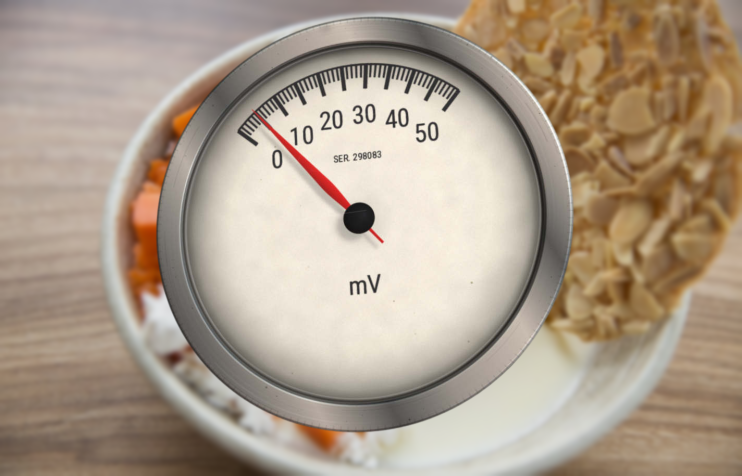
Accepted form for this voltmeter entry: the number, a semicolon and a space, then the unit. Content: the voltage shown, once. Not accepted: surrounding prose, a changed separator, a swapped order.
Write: 5; mV
